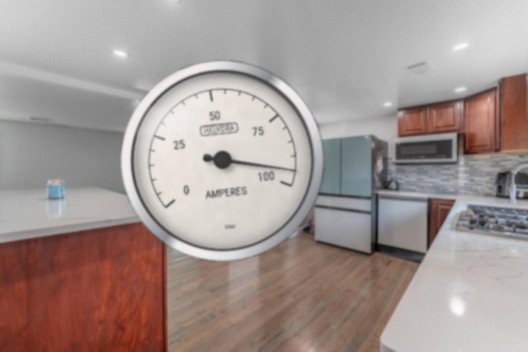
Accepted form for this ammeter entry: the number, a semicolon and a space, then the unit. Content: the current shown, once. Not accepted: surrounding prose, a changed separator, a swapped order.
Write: 95; A
